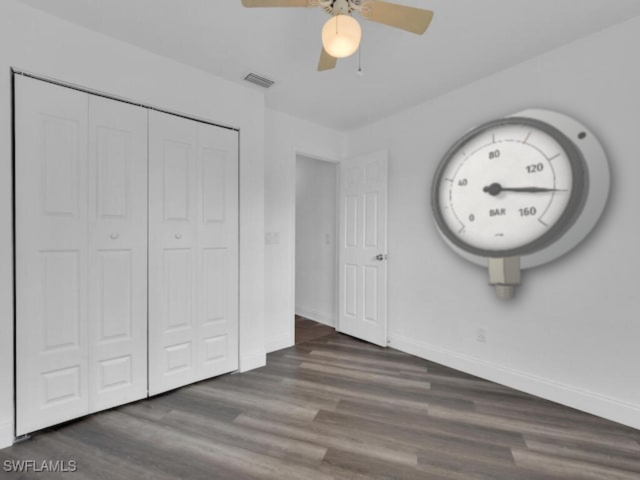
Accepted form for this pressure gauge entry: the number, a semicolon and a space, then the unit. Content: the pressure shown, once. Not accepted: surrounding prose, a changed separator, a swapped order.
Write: 140; bar
